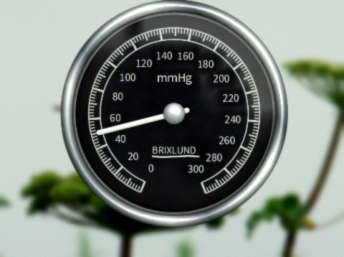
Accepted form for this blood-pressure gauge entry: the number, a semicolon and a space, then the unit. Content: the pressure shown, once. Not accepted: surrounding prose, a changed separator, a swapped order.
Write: 50; mmHg
